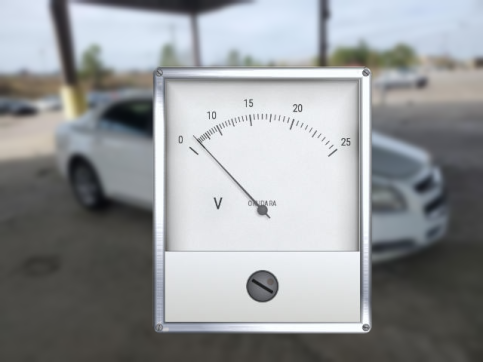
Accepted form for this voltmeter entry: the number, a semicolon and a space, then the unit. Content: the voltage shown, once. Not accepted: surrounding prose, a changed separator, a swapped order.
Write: 5; V
